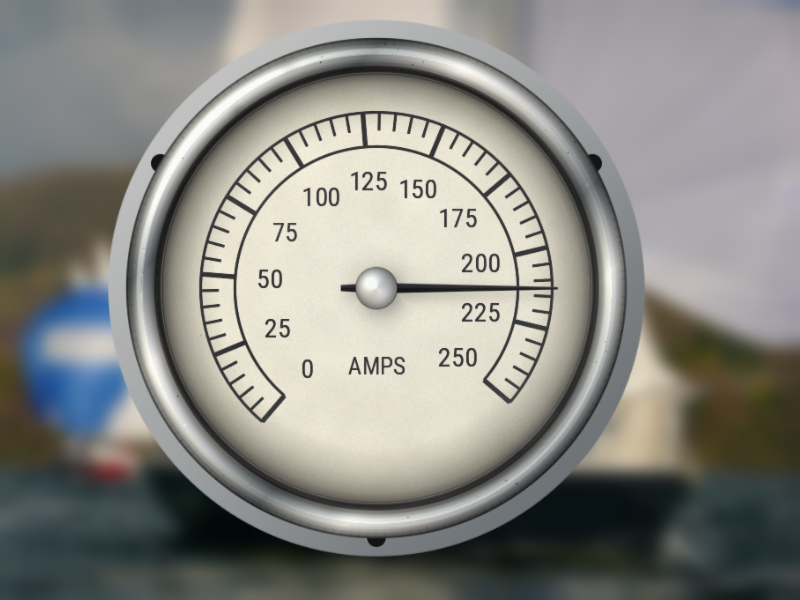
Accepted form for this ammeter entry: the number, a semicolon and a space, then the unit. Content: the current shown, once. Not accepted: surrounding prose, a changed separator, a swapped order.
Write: 212.5; A
